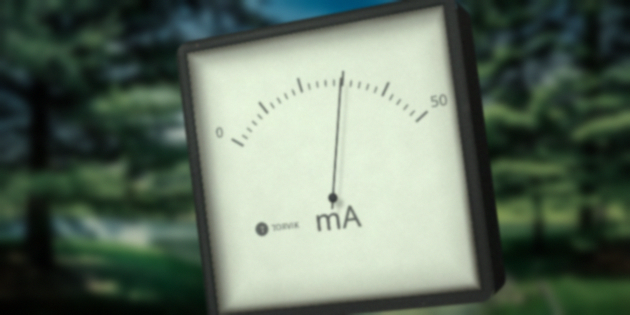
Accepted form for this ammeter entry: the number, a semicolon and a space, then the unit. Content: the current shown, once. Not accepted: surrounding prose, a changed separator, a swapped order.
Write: 30; mA
